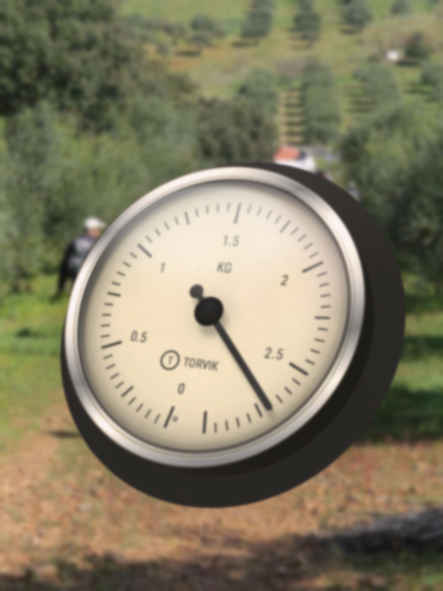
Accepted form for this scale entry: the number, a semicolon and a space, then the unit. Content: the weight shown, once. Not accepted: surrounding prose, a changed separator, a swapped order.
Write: 2.7; kg
